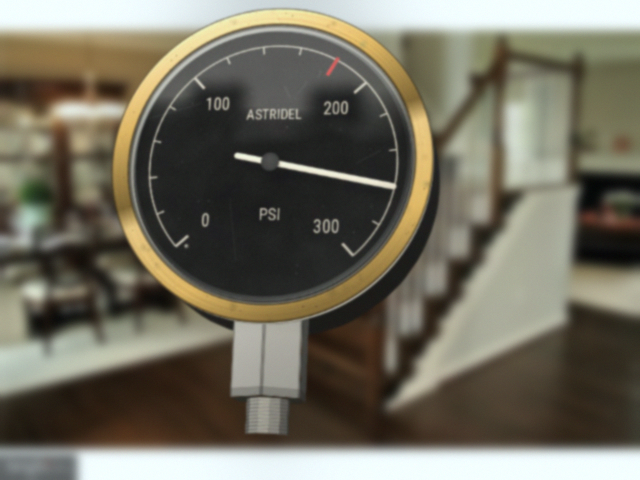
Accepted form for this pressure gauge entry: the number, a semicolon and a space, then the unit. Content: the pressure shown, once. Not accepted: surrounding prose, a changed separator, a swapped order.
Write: 260; psi
